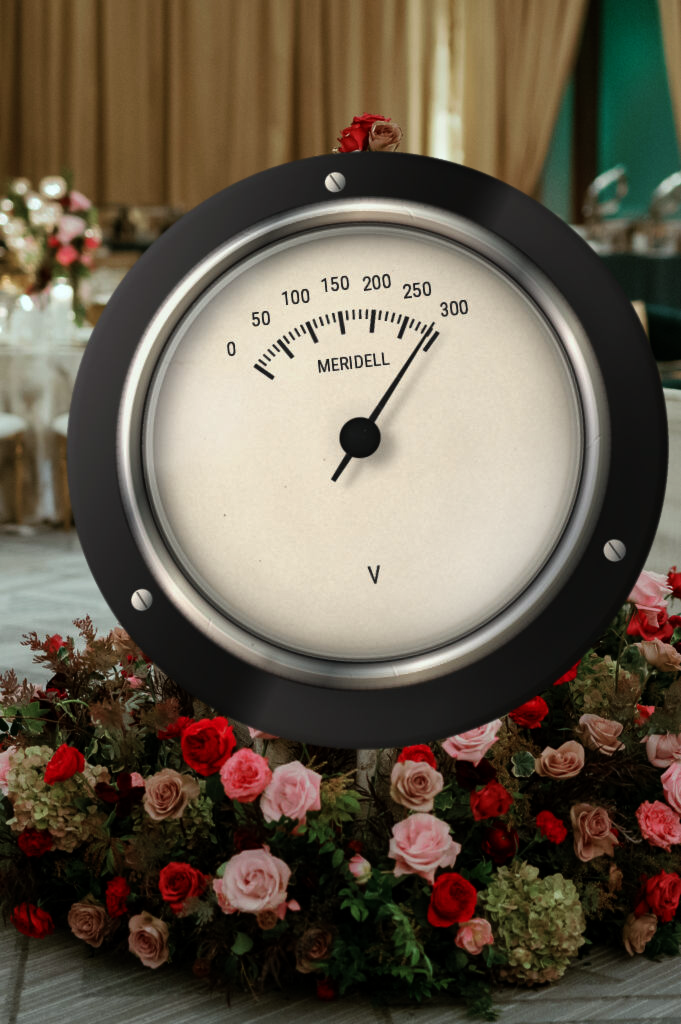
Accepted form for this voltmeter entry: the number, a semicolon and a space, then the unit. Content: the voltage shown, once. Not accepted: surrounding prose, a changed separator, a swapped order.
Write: 290; V
